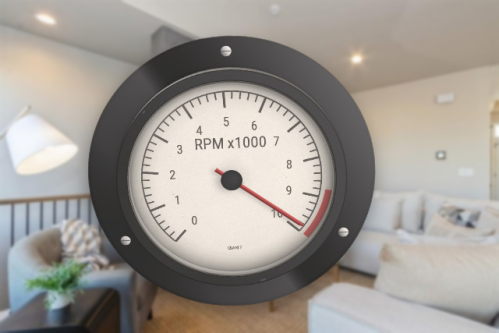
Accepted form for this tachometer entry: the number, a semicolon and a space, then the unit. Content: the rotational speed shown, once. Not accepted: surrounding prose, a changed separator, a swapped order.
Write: 9800; rpm
